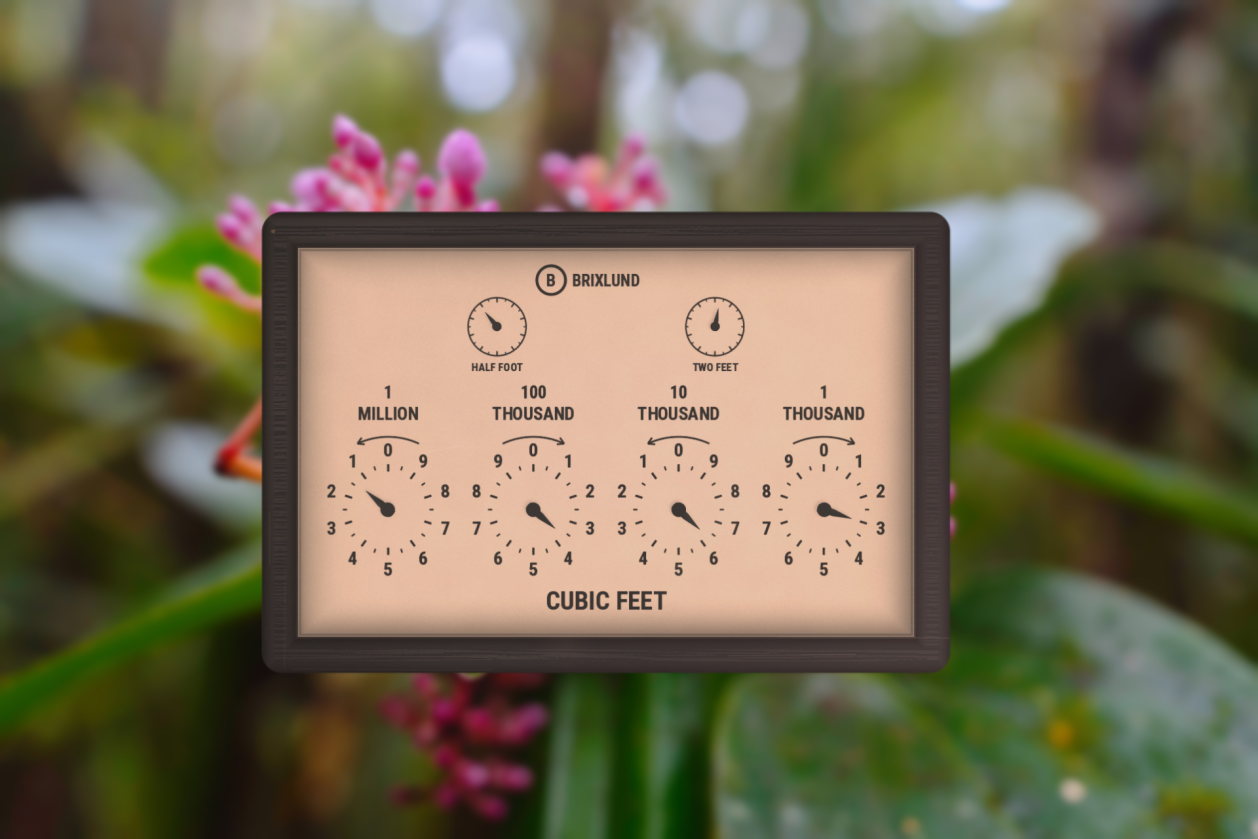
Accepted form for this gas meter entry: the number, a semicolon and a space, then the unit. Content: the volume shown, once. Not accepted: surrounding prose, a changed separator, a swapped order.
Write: 136300; ft³
